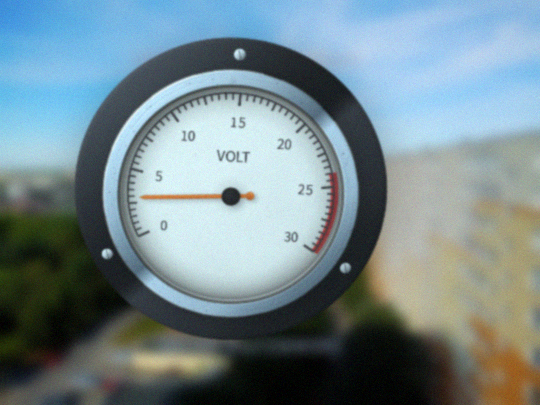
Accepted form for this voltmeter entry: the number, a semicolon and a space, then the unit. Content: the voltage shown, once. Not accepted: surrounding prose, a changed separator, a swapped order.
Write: 3; V
